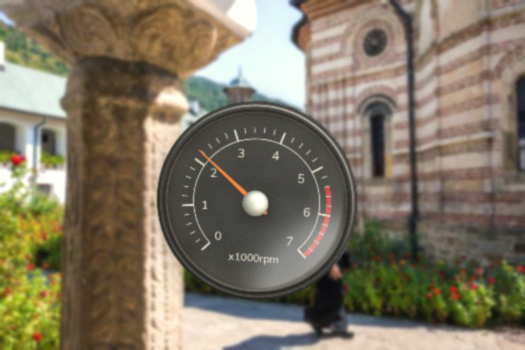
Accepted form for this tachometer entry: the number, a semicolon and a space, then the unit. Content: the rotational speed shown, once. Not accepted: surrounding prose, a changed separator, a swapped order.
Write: 2200; rpm
